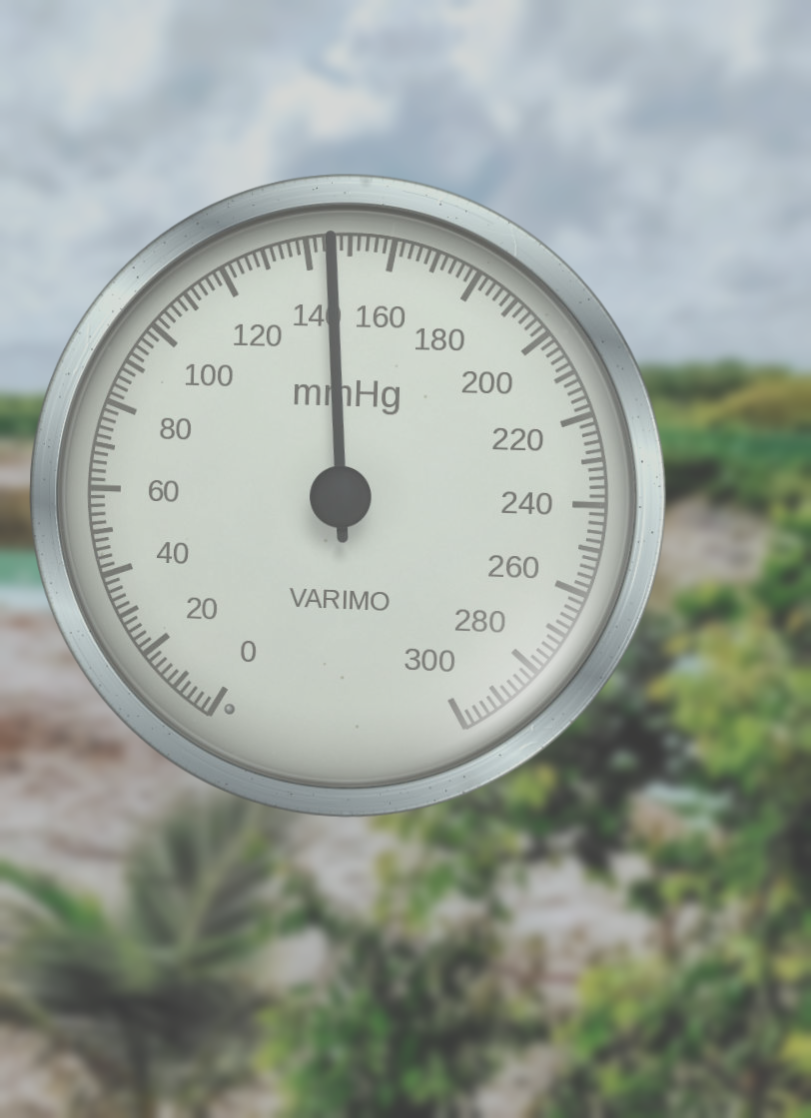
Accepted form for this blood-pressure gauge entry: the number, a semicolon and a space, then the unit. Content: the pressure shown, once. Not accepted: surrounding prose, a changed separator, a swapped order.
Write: 146; mmHg
